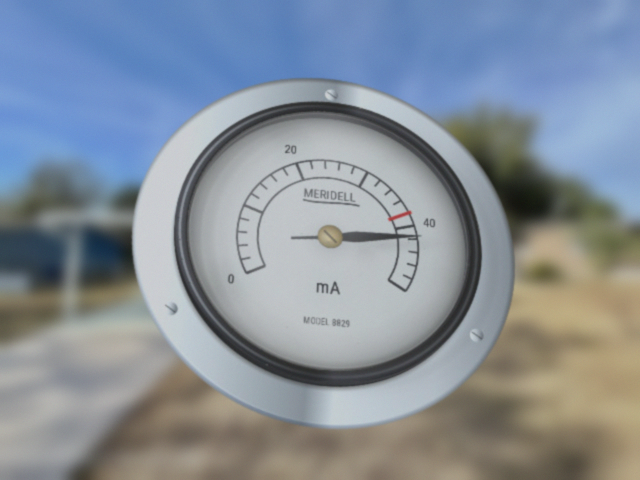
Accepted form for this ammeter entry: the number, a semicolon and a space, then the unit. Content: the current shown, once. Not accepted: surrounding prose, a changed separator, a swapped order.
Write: 42; mA
